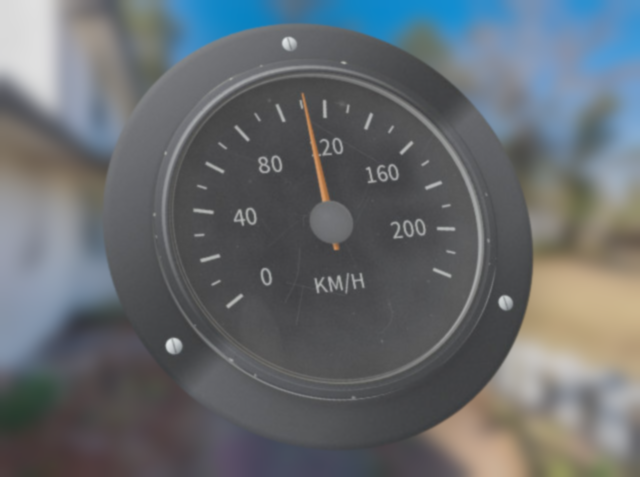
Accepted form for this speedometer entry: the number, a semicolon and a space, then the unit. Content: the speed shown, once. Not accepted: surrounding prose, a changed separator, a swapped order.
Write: 110; km/h
